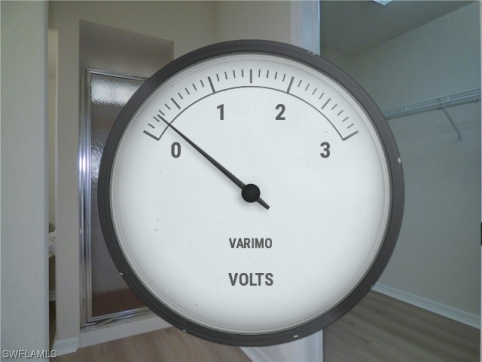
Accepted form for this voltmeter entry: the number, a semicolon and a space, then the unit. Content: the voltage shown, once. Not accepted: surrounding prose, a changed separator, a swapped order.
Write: 0.25; V
